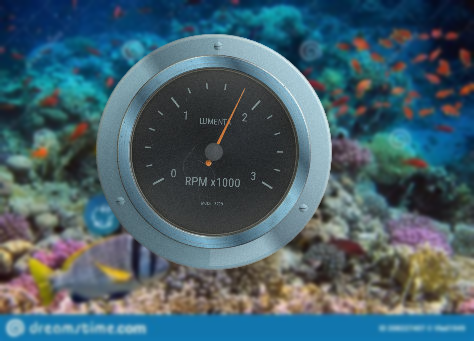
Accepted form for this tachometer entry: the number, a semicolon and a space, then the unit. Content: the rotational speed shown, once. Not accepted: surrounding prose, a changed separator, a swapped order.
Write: 1800; rpm
